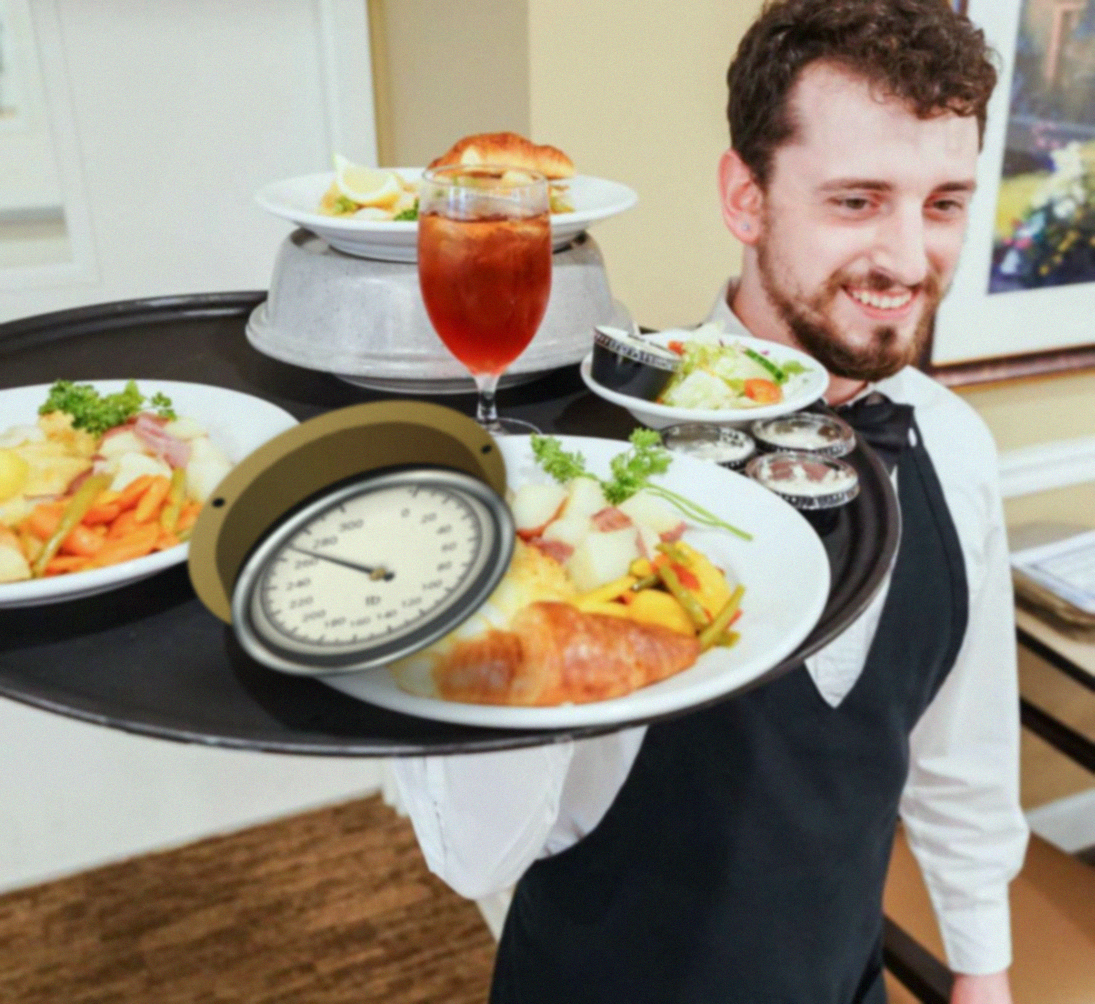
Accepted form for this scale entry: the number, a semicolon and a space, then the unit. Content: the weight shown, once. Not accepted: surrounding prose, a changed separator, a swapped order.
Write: 270; lb
